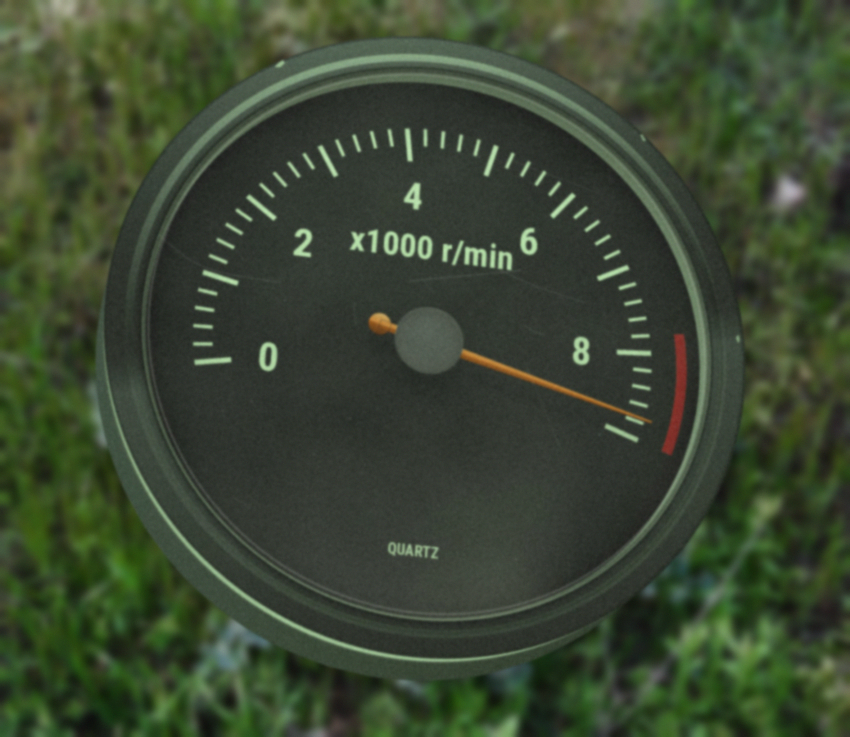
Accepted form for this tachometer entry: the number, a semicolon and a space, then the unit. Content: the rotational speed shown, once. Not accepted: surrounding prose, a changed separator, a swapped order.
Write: 8800; rpm
